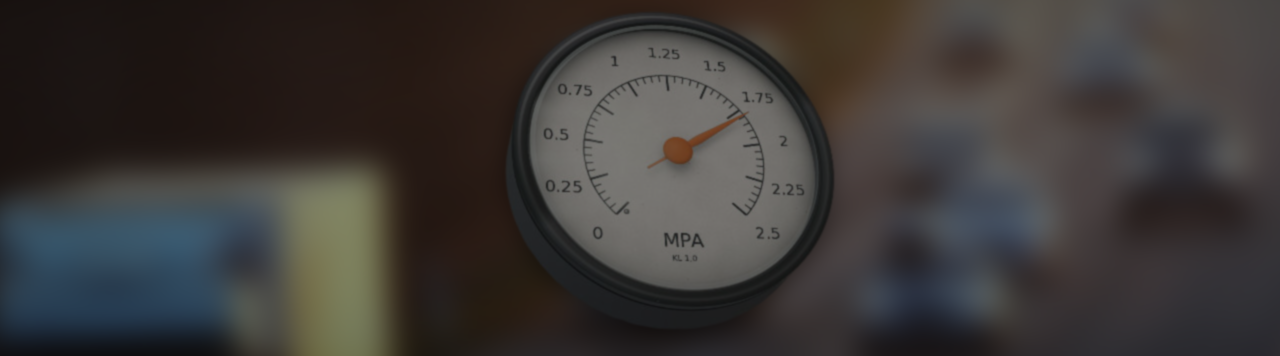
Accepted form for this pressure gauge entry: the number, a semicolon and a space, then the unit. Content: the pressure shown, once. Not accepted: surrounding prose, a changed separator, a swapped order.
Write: 1.8; MPa
